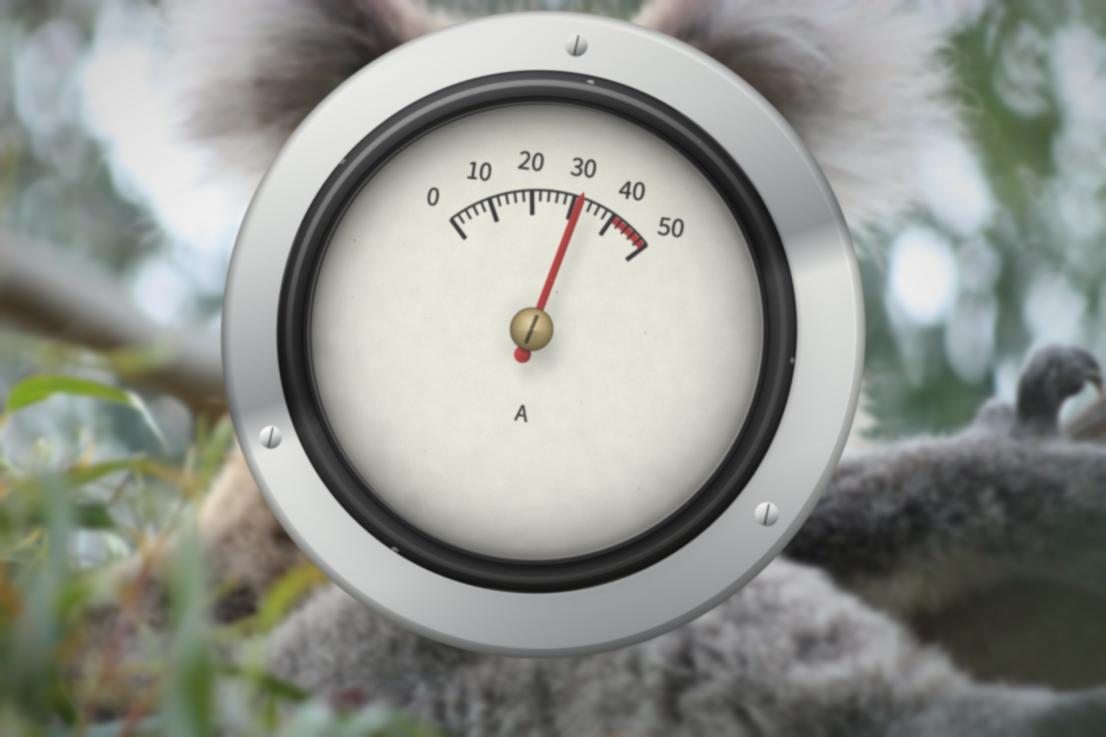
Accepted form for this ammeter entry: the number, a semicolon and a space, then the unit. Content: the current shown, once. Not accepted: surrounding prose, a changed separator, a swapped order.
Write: 32; A
